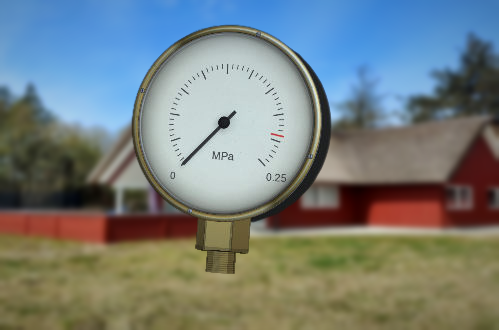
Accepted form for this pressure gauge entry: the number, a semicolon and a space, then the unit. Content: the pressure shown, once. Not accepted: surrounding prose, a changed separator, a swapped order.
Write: 0; MPa
